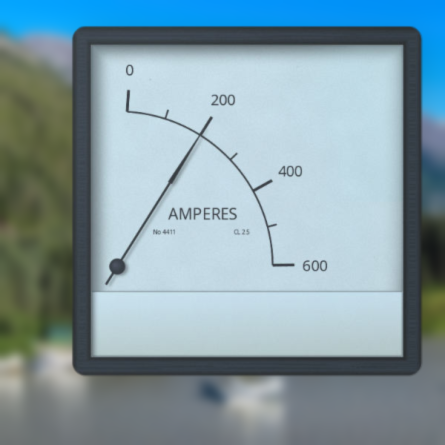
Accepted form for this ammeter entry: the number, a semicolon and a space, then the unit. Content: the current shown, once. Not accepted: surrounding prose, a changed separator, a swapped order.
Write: 200; A
